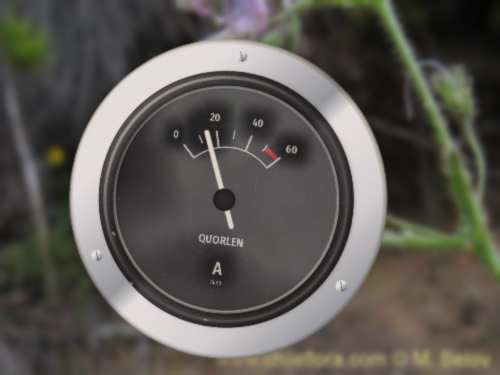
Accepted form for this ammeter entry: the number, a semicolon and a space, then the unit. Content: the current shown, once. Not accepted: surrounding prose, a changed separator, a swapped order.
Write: 15; A
